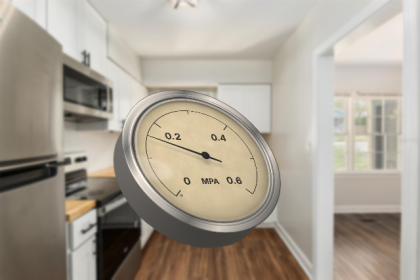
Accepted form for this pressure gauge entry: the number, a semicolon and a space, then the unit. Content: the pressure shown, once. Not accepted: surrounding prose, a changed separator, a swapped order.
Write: 0.15; MPa
